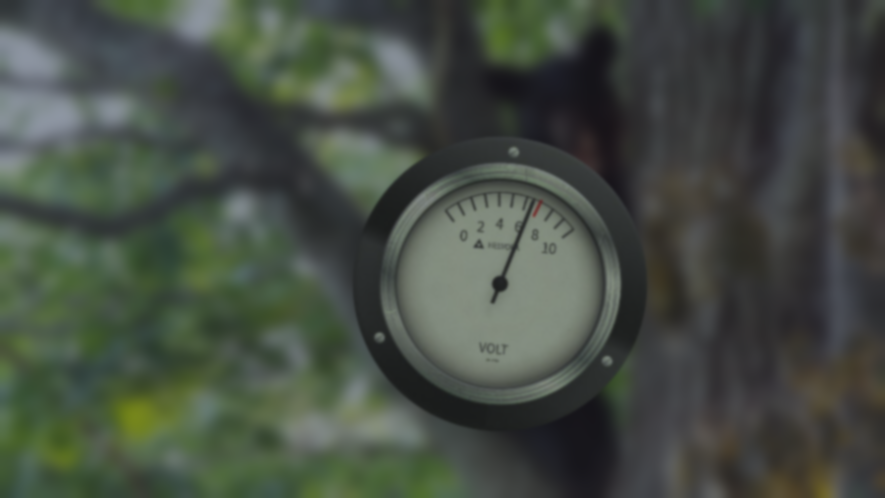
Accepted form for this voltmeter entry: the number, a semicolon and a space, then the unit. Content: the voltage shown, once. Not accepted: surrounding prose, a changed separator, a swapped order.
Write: 6.5; V
